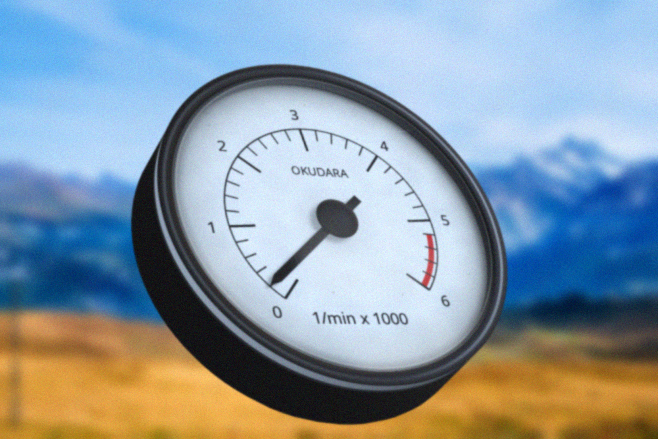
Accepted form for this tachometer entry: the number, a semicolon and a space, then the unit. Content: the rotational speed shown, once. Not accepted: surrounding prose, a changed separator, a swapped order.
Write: 200; rpm
